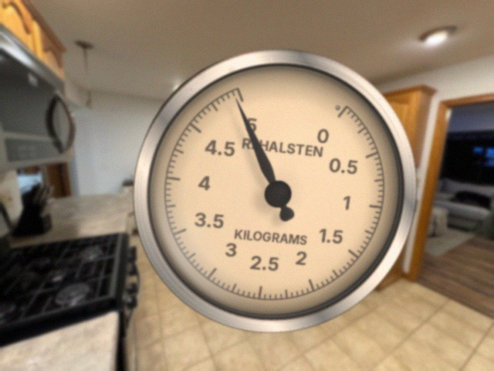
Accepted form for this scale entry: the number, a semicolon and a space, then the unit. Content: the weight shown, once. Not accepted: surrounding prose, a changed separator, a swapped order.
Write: 4.95; kg
